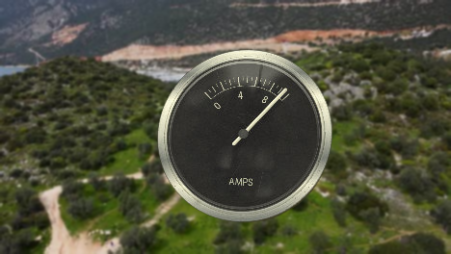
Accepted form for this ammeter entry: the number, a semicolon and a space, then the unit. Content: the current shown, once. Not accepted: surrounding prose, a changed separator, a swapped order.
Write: 9.5; A
